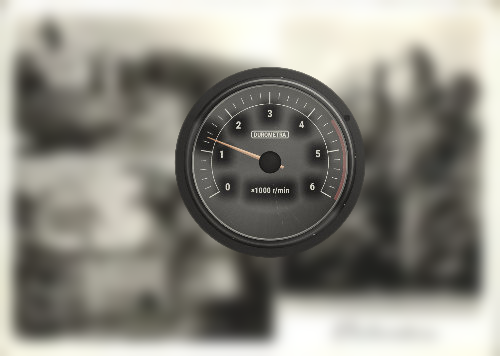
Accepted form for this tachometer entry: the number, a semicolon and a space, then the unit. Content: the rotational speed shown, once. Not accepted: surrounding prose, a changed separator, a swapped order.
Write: 1300; rpm
